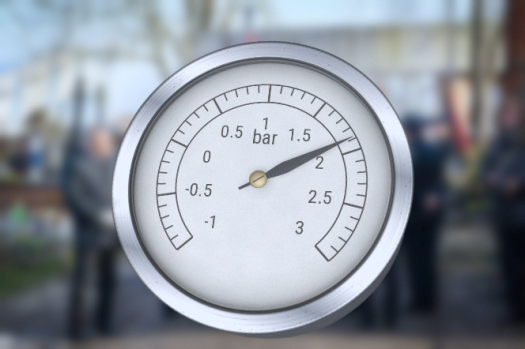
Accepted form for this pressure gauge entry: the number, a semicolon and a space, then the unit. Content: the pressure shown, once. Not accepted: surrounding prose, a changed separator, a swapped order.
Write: 1.9; bar
